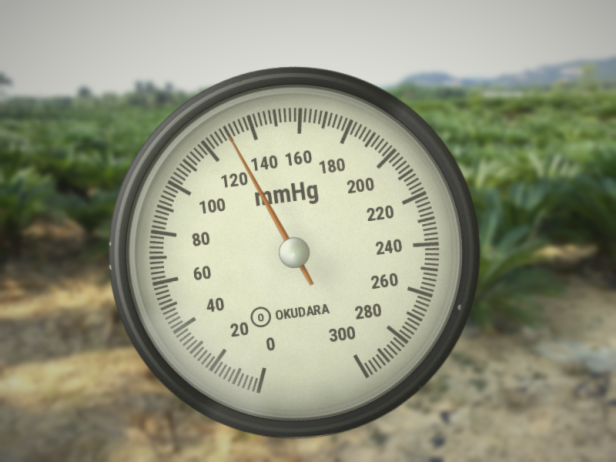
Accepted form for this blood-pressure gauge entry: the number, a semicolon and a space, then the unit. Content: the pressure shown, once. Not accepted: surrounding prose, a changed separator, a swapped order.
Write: 130; mmHg
